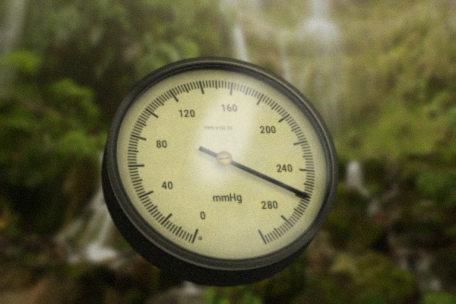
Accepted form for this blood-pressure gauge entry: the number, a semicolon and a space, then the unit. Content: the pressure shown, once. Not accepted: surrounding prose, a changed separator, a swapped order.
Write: 260; mmHg
